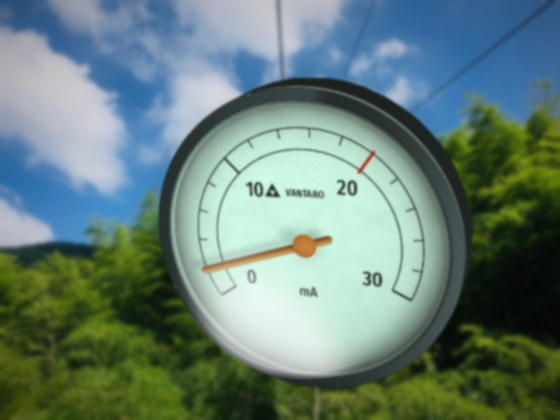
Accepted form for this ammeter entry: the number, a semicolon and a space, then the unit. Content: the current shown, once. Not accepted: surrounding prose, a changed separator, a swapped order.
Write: 2; mA
